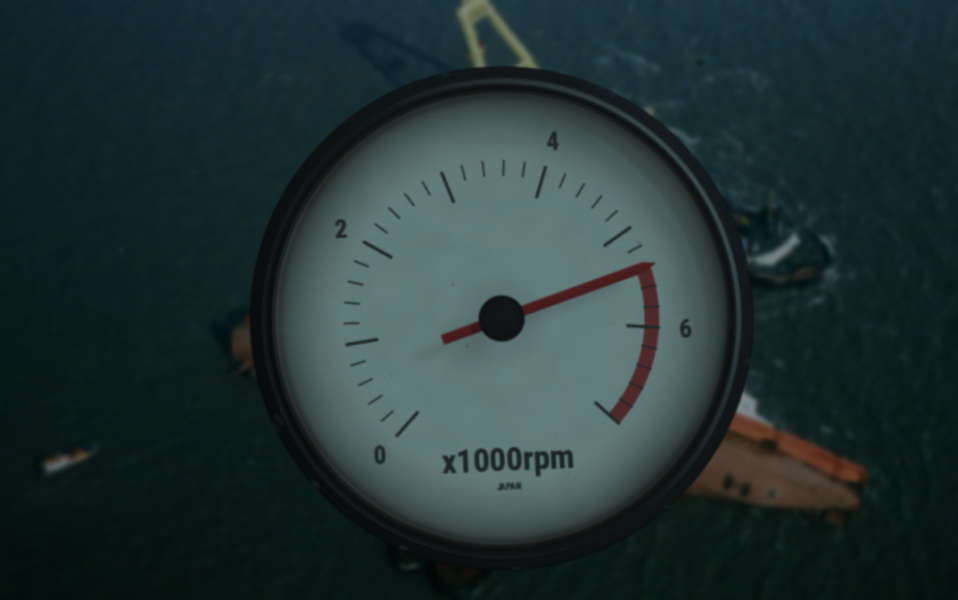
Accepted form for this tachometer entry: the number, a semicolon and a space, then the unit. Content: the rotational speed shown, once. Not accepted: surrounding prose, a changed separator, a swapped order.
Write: 5400; rpm
